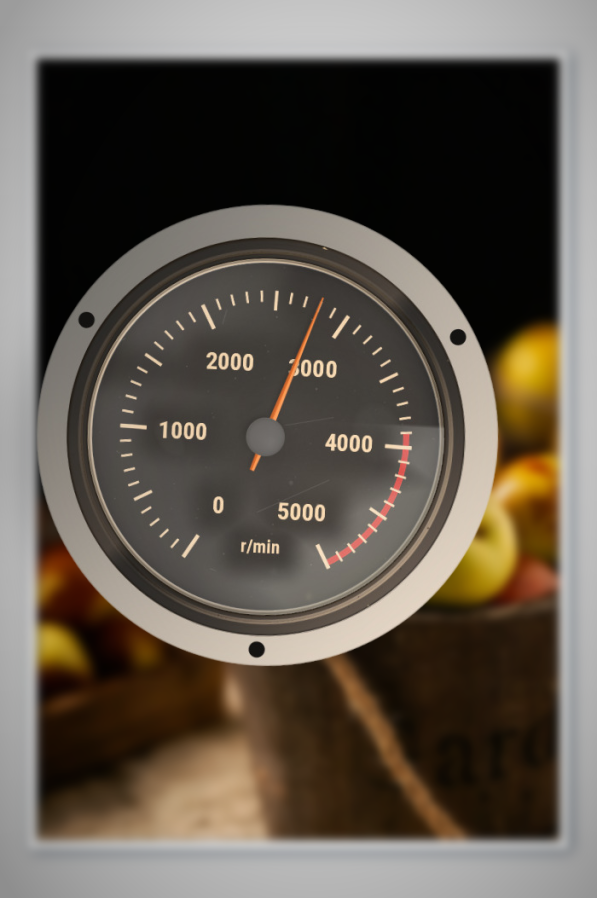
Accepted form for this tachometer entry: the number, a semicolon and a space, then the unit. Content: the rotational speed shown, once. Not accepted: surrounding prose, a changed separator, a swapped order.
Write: 2800; rpm
